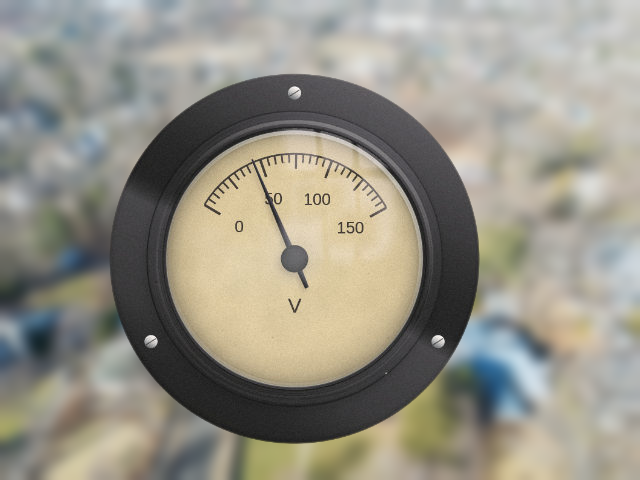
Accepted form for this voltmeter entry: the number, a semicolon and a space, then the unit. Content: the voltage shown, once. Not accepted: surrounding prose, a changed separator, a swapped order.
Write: 45; V
